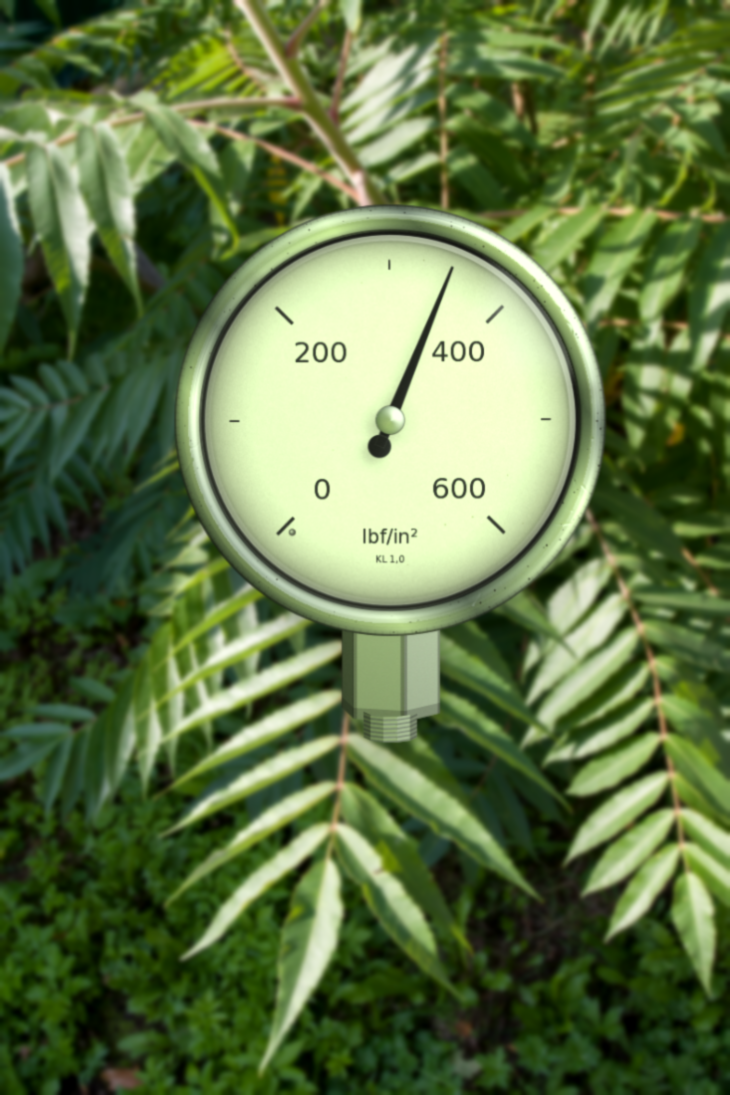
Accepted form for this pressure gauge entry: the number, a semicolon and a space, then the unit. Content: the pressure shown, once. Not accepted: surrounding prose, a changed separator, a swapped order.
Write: 350; psi
